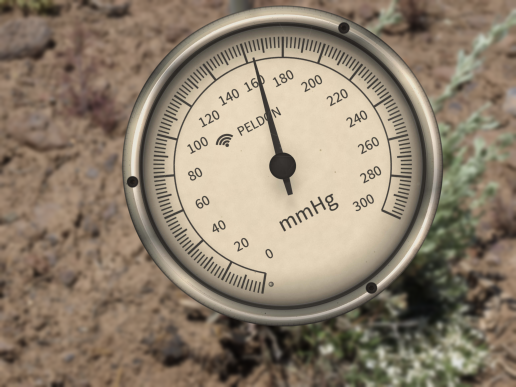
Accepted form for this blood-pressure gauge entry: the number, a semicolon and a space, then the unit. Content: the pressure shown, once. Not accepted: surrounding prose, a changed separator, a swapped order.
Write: 164; mmHg
